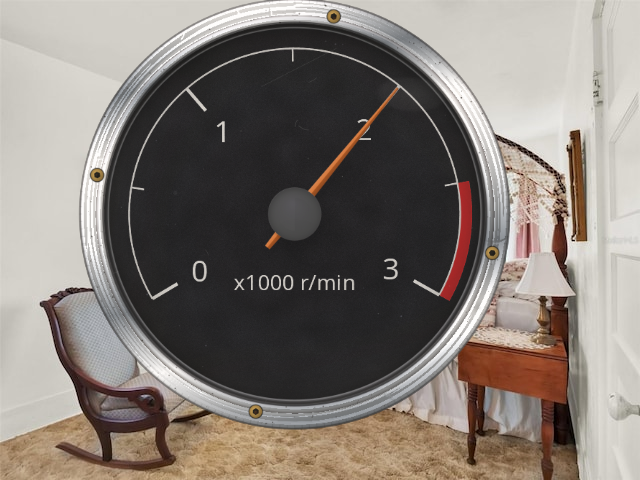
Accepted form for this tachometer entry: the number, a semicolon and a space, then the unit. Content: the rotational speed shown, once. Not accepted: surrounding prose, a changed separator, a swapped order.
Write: 2000; rpm
